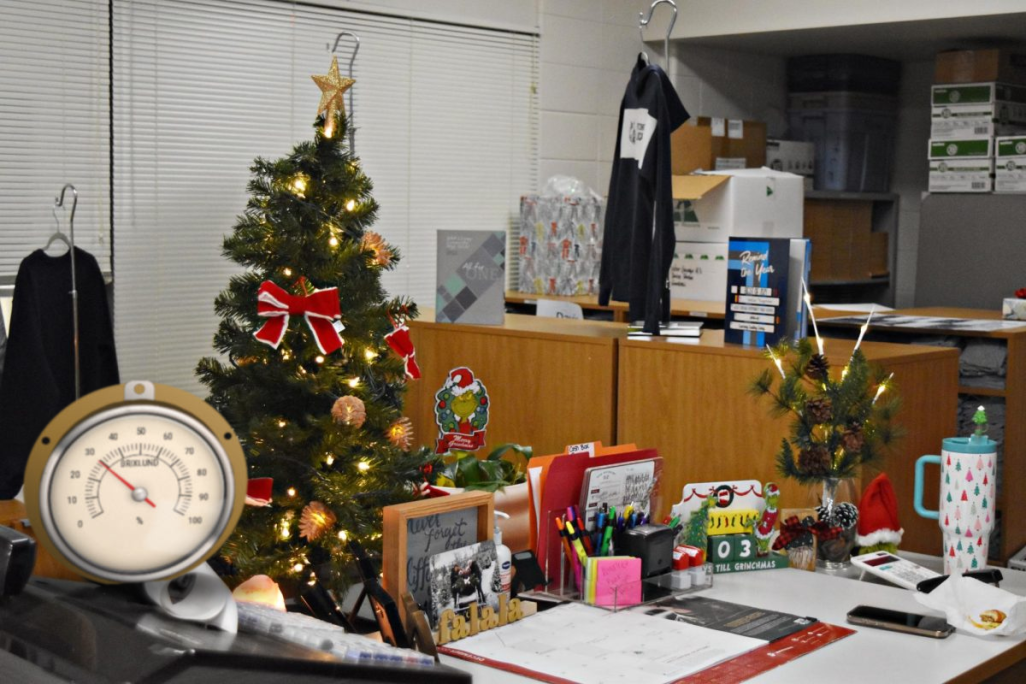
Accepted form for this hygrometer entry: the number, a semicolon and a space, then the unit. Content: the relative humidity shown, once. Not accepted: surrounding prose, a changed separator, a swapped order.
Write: 30; %
